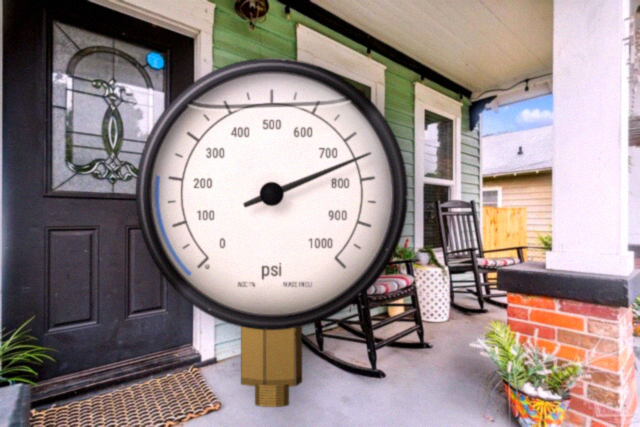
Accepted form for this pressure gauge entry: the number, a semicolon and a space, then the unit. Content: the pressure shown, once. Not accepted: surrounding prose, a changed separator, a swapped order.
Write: 750; psi
